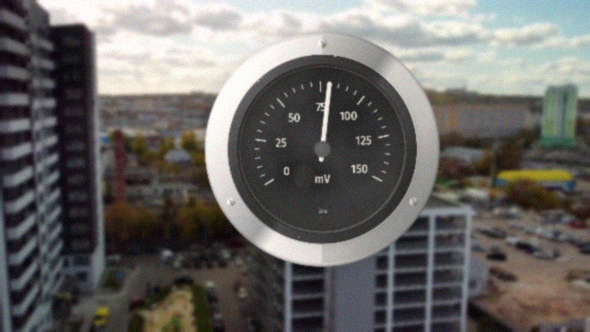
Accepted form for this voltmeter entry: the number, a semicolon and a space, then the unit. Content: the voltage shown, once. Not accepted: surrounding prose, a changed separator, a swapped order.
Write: 80; mV
